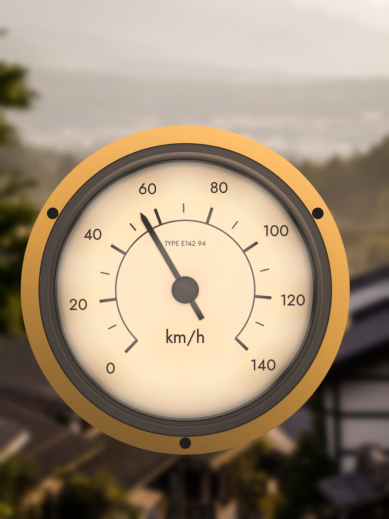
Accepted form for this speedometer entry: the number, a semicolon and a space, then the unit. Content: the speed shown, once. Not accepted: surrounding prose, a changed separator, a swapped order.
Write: 55; km/h
